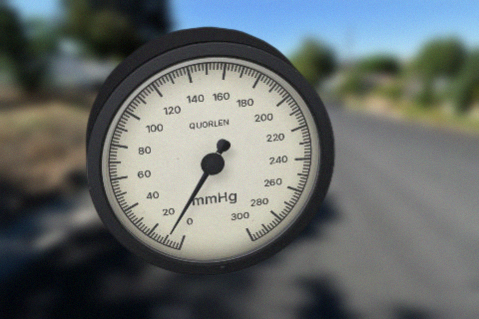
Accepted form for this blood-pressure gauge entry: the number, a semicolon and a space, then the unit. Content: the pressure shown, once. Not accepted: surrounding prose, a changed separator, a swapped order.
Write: 10; mmHg
